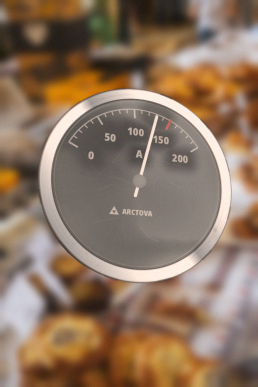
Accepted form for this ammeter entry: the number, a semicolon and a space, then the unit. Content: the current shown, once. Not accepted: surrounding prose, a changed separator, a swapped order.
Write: 130; A
